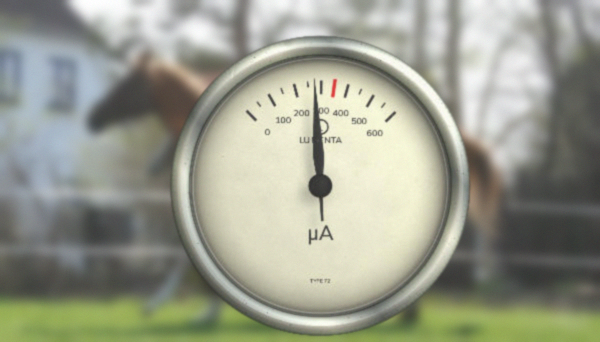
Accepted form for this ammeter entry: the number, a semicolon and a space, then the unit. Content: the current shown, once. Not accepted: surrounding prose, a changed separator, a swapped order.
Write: 275; µA
